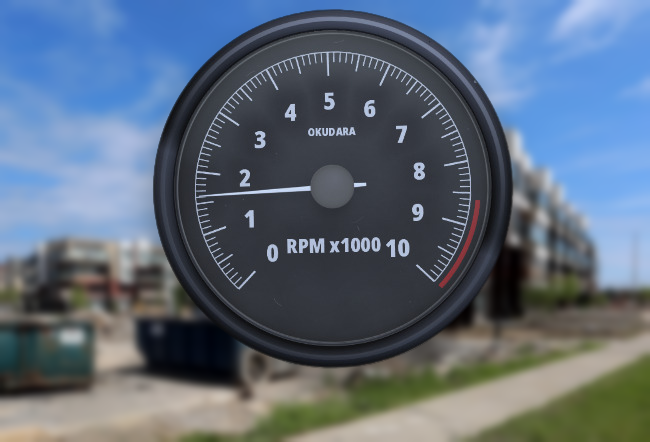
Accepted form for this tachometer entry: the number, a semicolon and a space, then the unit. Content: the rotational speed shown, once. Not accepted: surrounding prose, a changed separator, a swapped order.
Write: 1600; rpm
